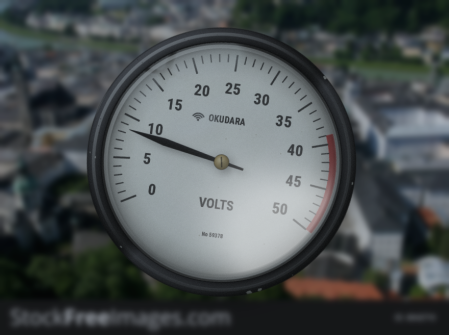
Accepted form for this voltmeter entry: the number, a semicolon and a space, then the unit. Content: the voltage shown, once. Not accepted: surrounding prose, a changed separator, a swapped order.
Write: 8.5; V
